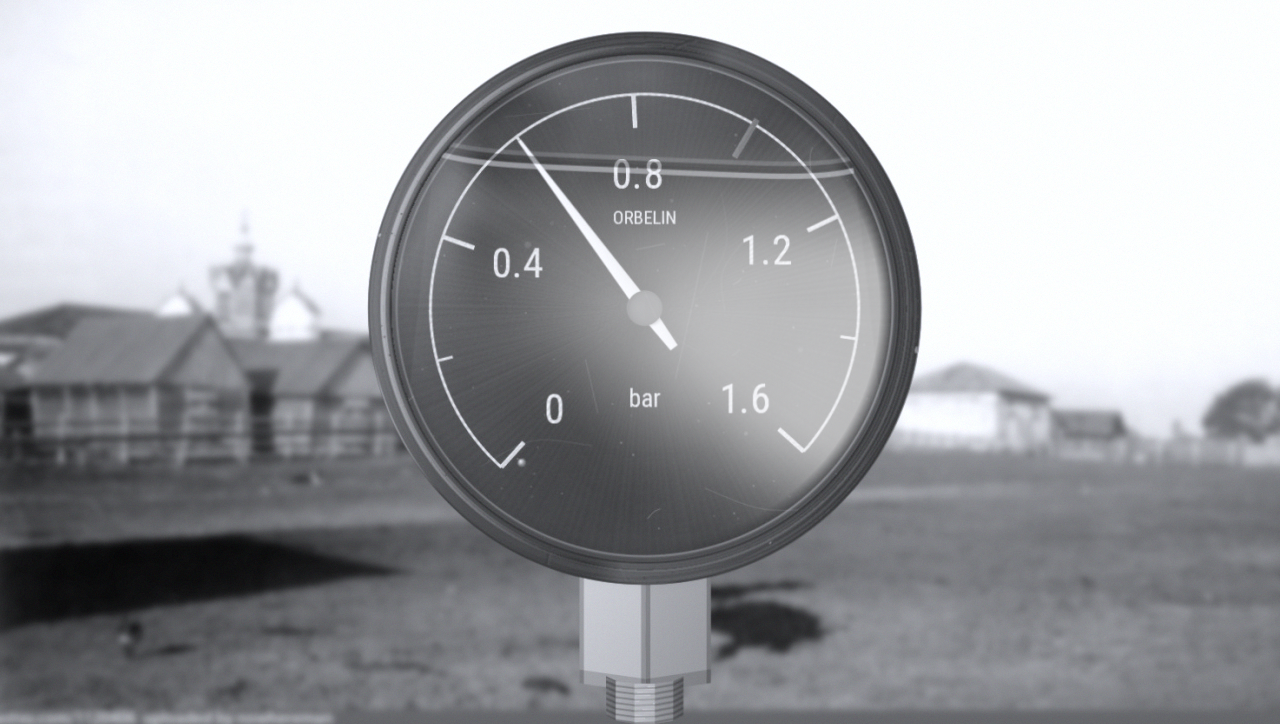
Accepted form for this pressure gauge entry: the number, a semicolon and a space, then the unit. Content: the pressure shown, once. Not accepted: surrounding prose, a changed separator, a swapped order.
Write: 0.6; bar
